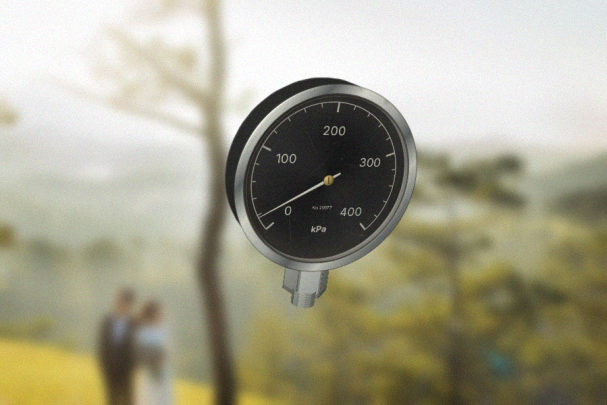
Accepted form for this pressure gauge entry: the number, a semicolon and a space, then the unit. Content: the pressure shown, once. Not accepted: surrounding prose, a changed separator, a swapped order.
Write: 20; kPa
